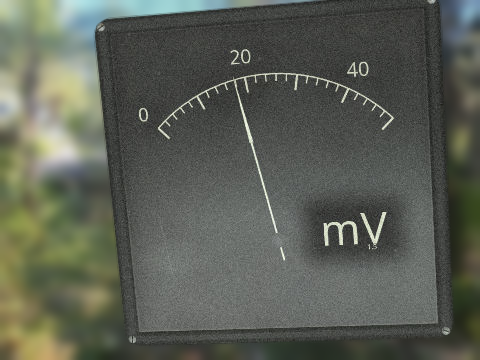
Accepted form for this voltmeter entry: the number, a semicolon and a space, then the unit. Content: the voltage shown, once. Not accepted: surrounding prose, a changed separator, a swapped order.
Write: 18; mV
